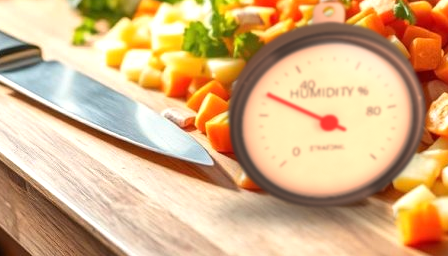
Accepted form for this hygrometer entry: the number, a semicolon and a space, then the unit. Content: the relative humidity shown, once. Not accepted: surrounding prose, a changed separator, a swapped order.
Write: 28; %
